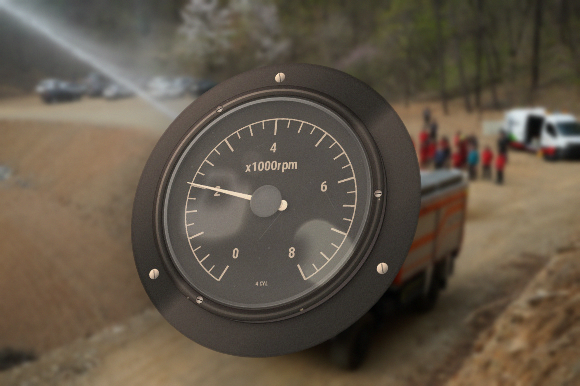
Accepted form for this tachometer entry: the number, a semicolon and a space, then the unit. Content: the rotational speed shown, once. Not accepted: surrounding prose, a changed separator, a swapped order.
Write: 2000; rpm
